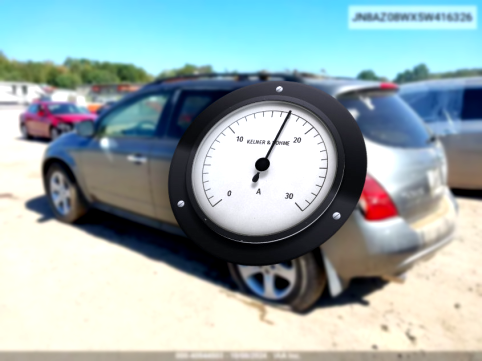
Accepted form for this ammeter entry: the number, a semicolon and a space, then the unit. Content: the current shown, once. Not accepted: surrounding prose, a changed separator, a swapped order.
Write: 17; A
